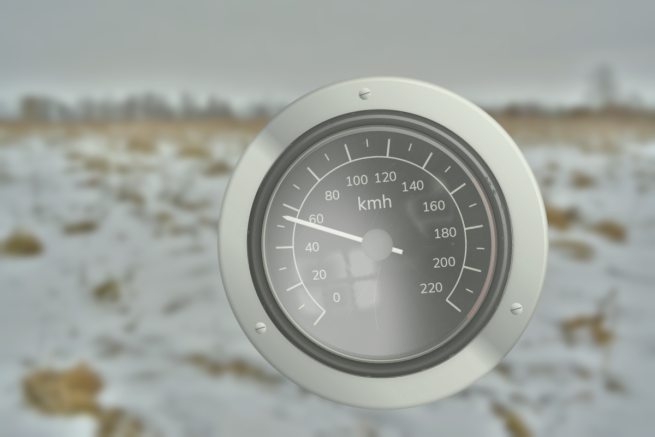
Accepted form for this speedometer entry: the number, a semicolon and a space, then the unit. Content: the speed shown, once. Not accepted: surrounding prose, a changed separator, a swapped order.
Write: 55; km/h
